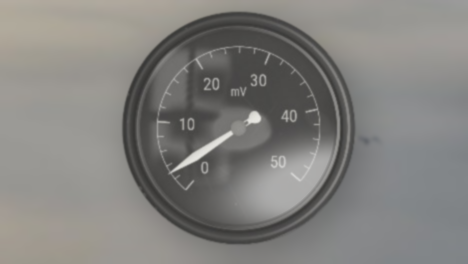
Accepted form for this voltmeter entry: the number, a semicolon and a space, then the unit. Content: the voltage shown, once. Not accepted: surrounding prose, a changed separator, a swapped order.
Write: 3; mV
